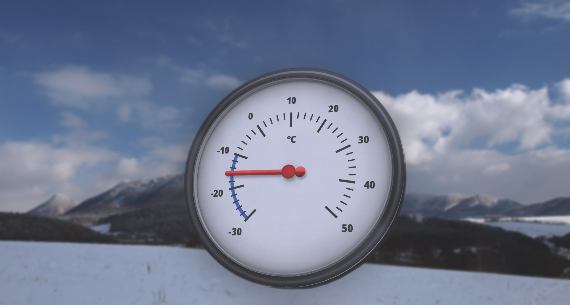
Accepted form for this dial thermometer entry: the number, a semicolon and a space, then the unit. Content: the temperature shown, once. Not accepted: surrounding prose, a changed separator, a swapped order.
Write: -16; °C
